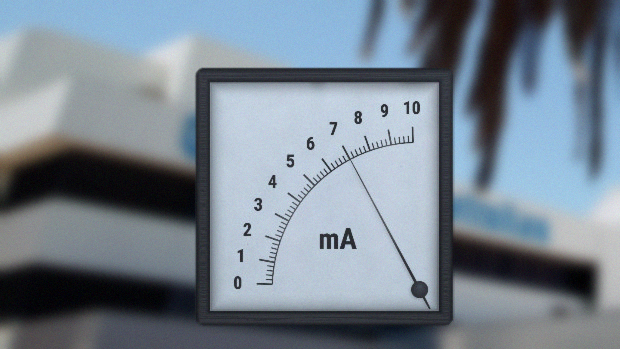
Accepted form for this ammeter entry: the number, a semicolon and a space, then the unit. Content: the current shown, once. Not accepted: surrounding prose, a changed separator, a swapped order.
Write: 7; mA
